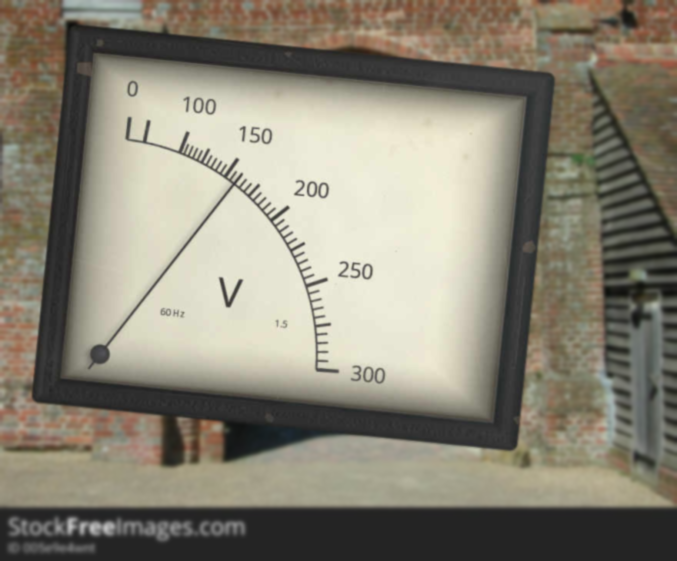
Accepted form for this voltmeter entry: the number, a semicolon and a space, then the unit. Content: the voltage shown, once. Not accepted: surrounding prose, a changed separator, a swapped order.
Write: 160; V
